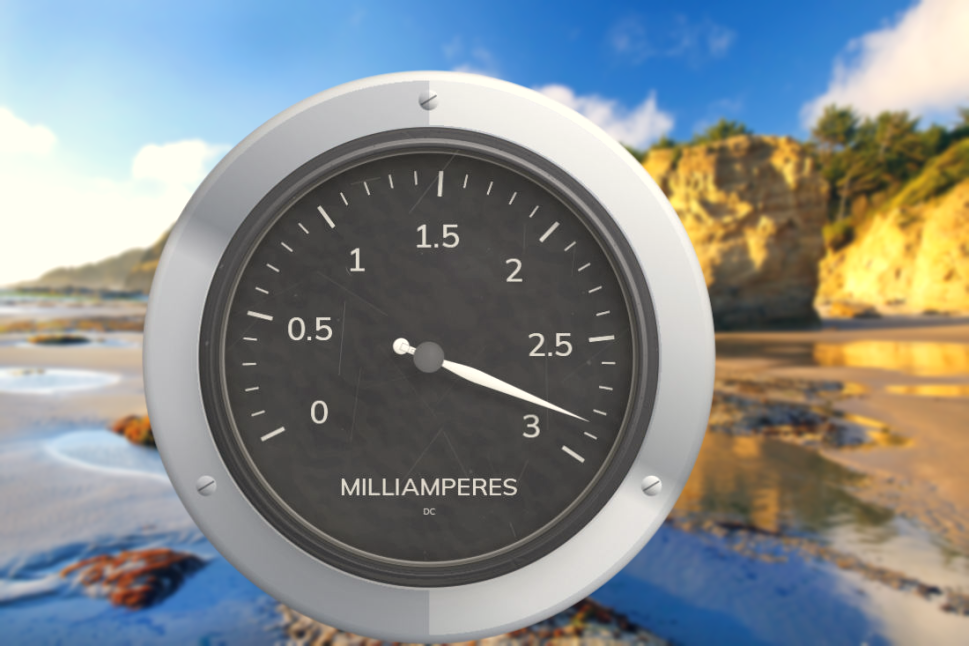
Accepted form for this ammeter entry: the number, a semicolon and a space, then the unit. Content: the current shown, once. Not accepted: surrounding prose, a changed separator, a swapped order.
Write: 2.85; mA
